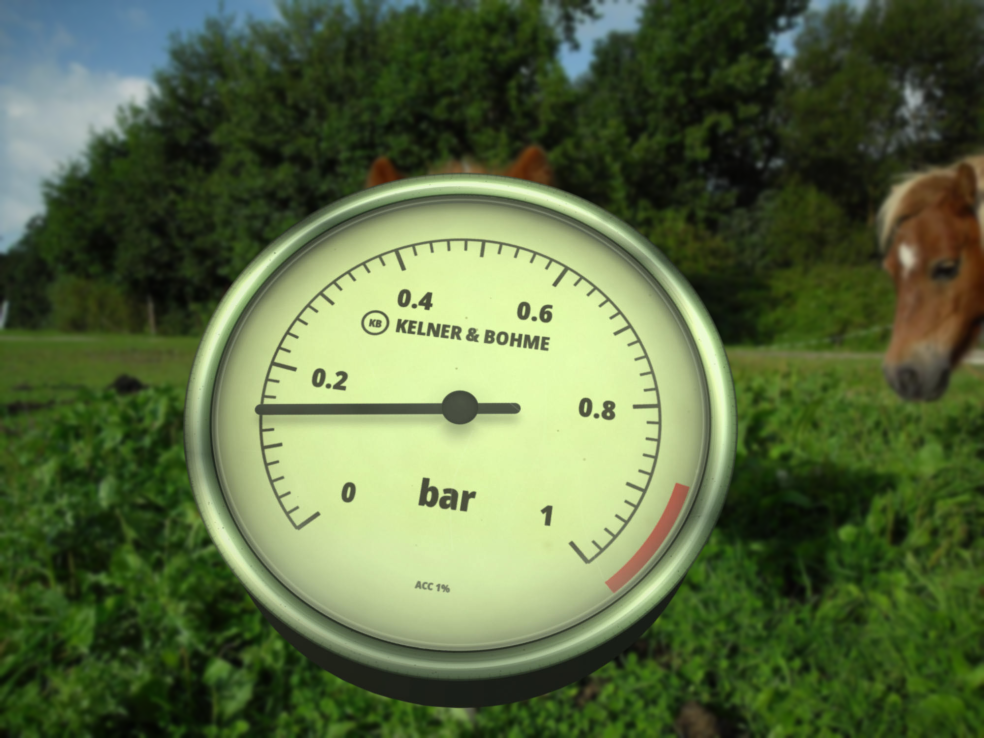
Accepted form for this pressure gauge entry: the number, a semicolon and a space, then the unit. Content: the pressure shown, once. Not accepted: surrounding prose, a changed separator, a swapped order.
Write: 0.14; bar
